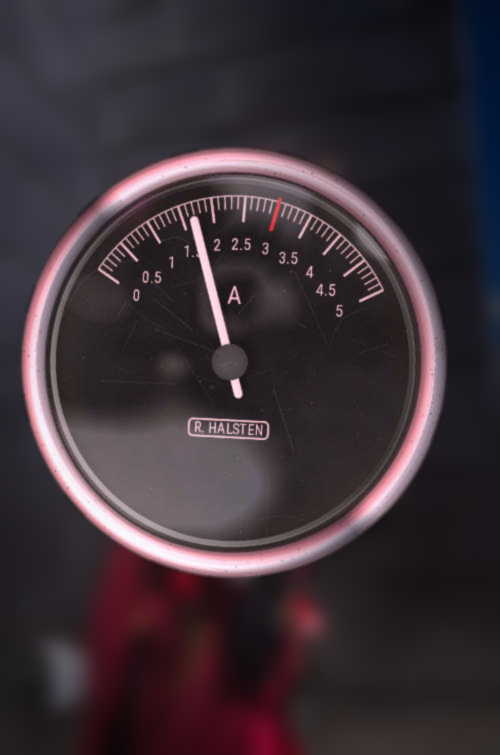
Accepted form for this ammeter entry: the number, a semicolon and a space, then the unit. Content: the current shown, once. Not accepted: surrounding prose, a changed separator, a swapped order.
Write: 1.7; A
